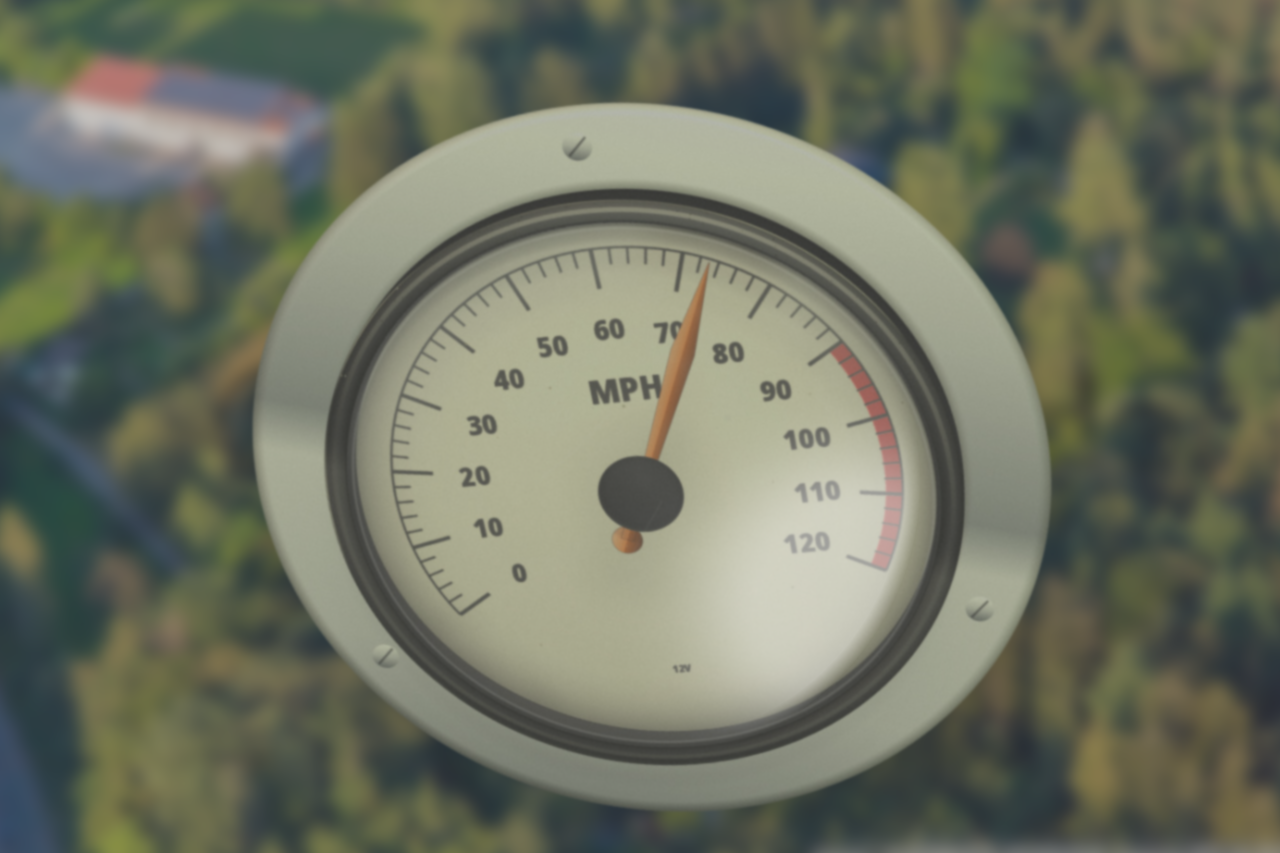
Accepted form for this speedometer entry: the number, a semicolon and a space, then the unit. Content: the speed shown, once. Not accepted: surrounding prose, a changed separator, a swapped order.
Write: 73; mph
